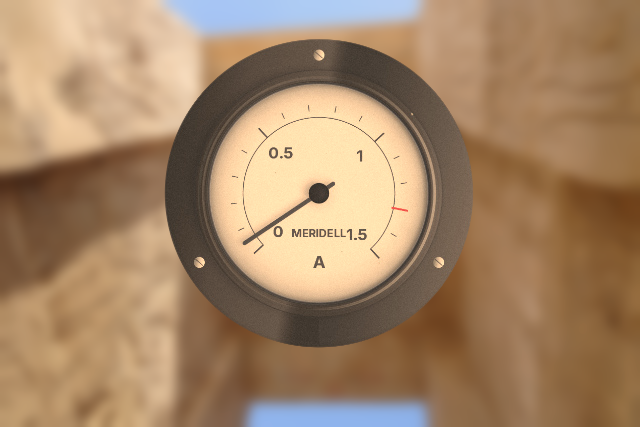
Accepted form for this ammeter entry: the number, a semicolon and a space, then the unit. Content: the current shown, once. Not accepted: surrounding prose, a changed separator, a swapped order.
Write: 0.05; A
